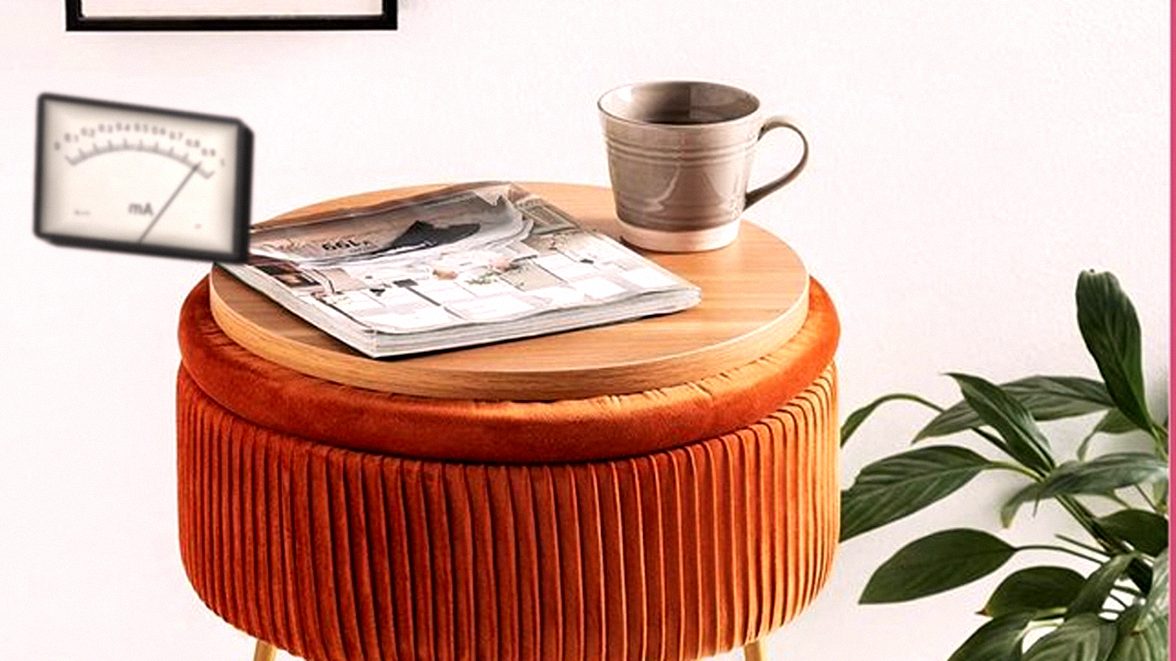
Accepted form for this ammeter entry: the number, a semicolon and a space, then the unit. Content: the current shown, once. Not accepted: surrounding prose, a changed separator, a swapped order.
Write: 0.9; mA
